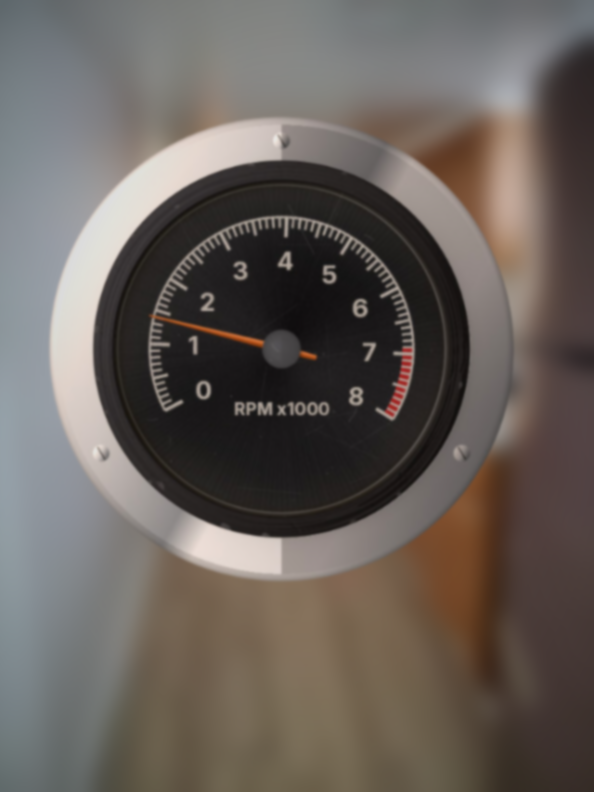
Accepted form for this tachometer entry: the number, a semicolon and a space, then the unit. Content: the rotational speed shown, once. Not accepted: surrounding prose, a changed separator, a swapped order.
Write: 1400; rpm
